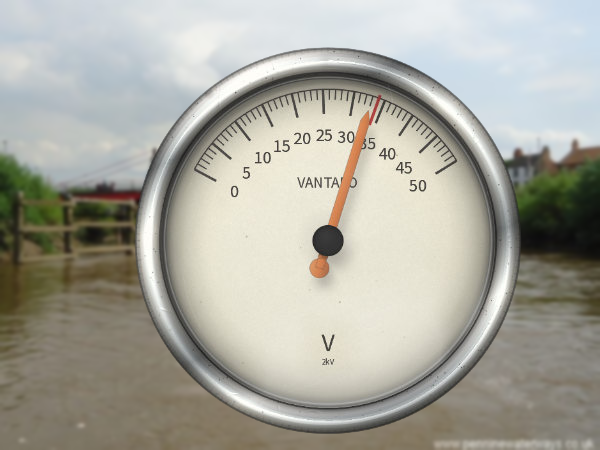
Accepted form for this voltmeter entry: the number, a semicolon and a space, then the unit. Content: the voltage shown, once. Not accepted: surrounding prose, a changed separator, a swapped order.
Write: 33; V
